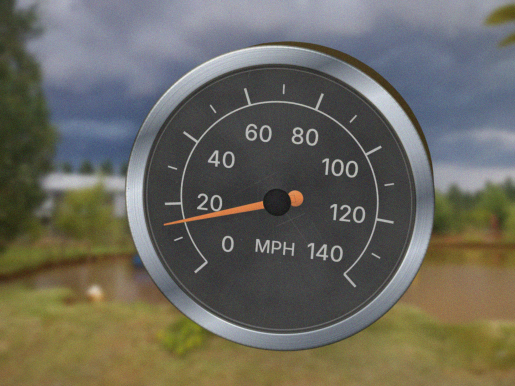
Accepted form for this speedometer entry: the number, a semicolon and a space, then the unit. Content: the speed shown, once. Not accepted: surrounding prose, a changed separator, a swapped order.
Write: 15; mph
